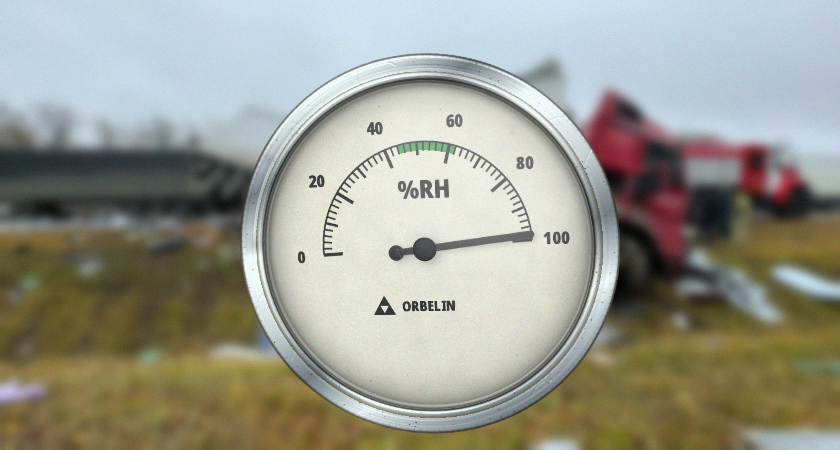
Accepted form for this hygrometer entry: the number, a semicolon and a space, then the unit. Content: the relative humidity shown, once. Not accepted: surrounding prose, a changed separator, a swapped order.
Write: 98; %
